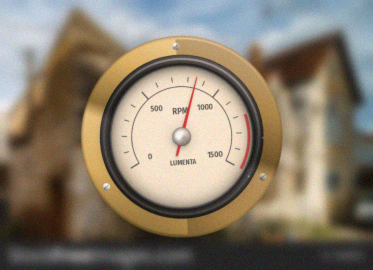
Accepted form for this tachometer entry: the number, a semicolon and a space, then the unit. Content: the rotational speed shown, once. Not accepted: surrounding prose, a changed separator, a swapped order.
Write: 850; rpm
